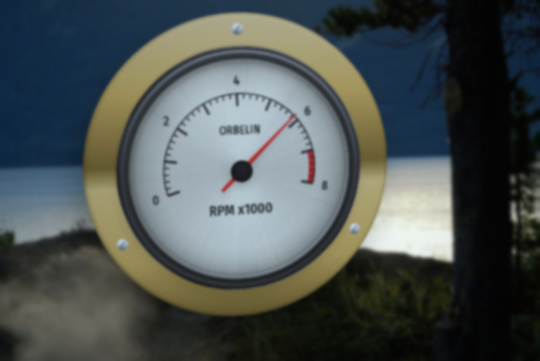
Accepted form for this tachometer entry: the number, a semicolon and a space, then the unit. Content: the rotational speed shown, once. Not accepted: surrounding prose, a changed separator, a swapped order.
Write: 5800; rpm
